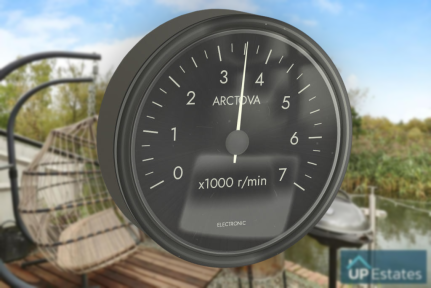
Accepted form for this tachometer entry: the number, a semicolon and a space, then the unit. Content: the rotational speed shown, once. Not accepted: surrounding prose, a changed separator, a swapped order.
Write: 3500; rpm
